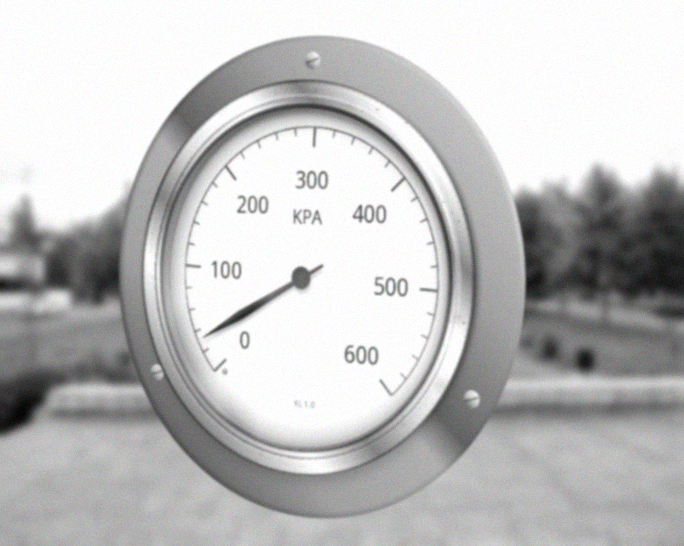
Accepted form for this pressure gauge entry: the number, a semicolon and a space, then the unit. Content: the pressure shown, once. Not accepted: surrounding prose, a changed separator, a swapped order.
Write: 30; kPa
